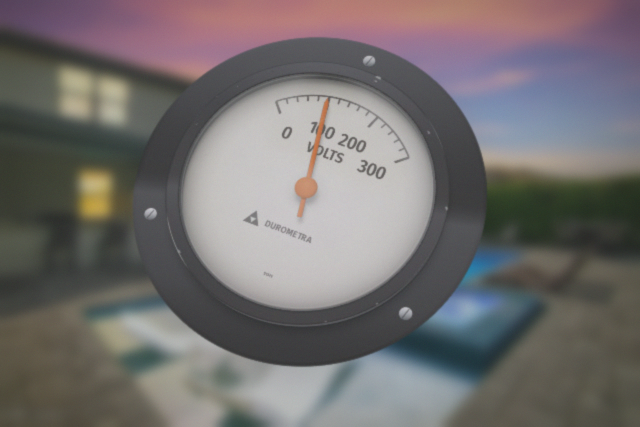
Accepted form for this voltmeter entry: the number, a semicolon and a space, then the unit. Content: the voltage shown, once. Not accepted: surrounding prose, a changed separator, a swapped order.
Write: 100; V
